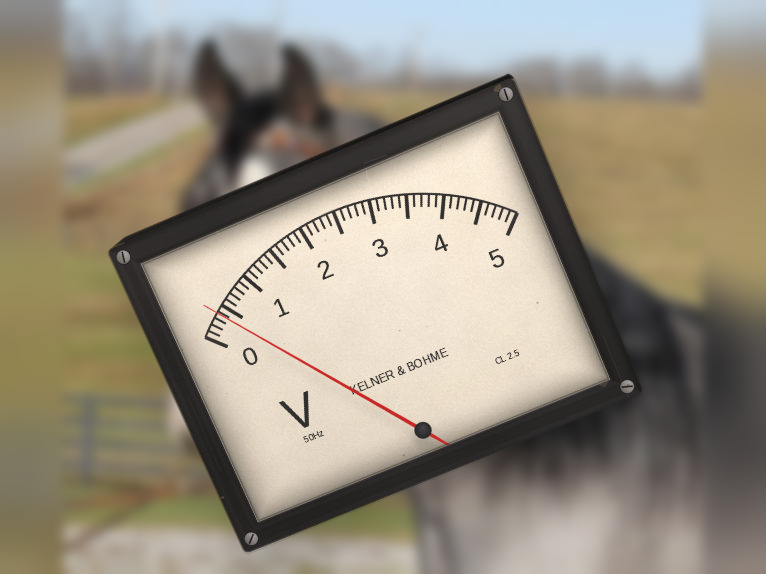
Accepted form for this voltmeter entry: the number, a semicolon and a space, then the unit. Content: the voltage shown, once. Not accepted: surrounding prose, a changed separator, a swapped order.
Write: 0.4; V
